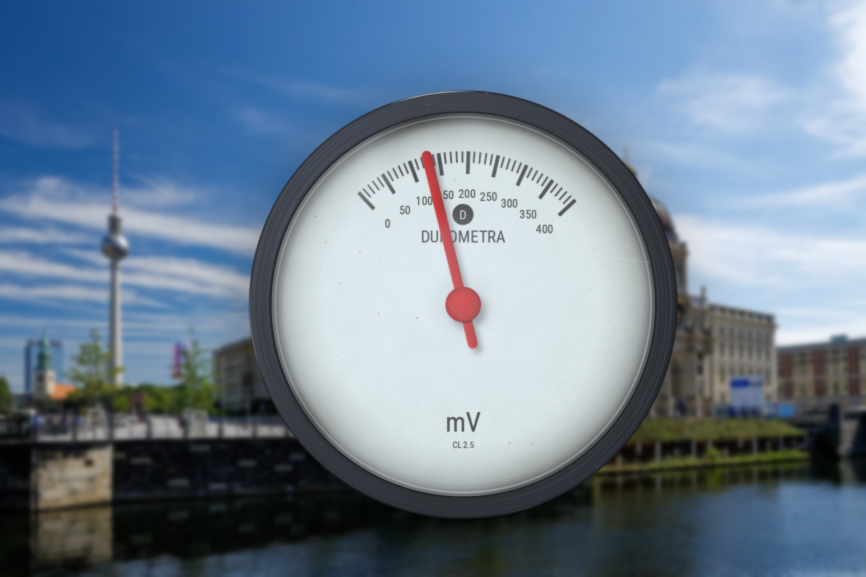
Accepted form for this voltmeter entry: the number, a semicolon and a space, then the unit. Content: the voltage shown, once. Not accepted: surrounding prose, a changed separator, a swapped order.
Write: 130; mV
